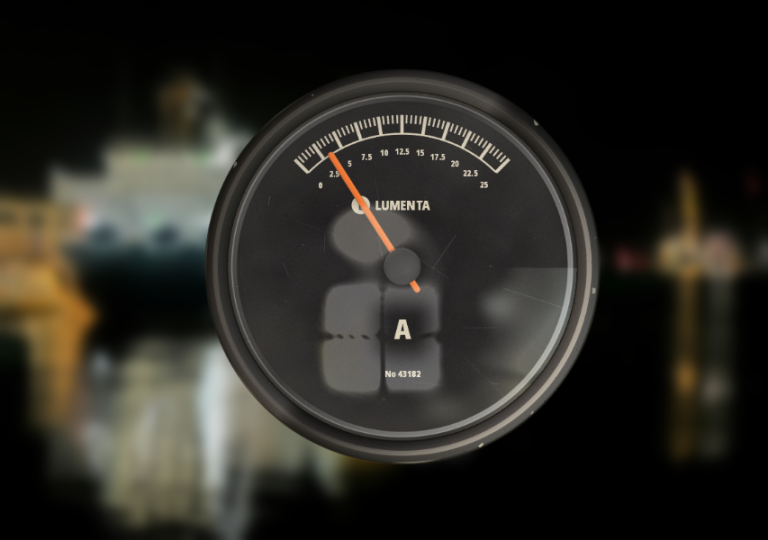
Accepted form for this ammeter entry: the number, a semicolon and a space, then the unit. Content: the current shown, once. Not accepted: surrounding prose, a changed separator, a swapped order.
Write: 3.5; A
